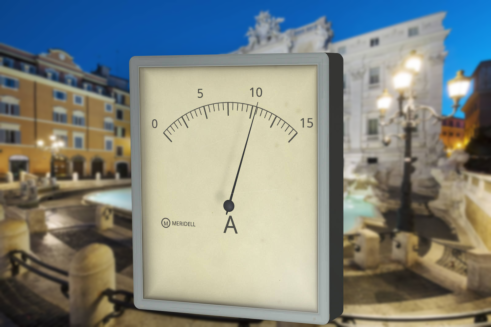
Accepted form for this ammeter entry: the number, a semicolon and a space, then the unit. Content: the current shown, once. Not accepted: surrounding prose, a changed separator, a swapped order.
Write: 10.5; A
